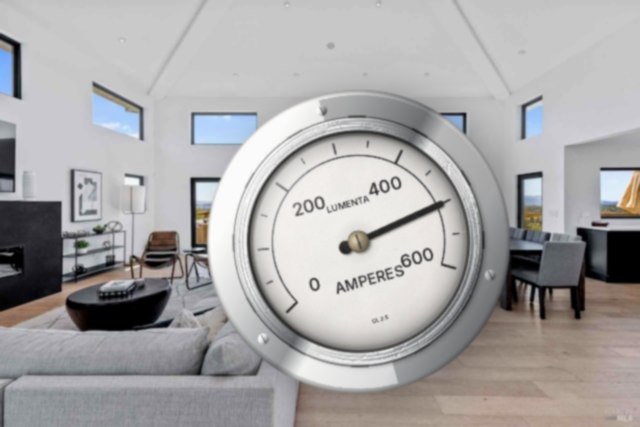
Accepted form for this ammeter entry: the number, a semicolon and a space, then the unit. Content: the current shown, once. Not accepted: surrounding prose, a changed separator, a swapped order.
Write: 500; A
